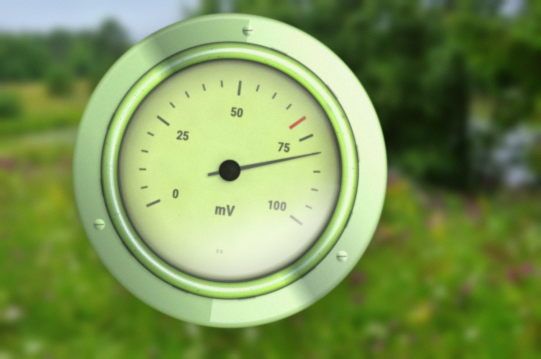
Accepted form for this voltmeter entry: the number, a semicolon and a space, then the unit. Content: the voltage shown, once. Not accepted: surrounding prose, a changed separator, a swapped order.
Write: 80; mV
